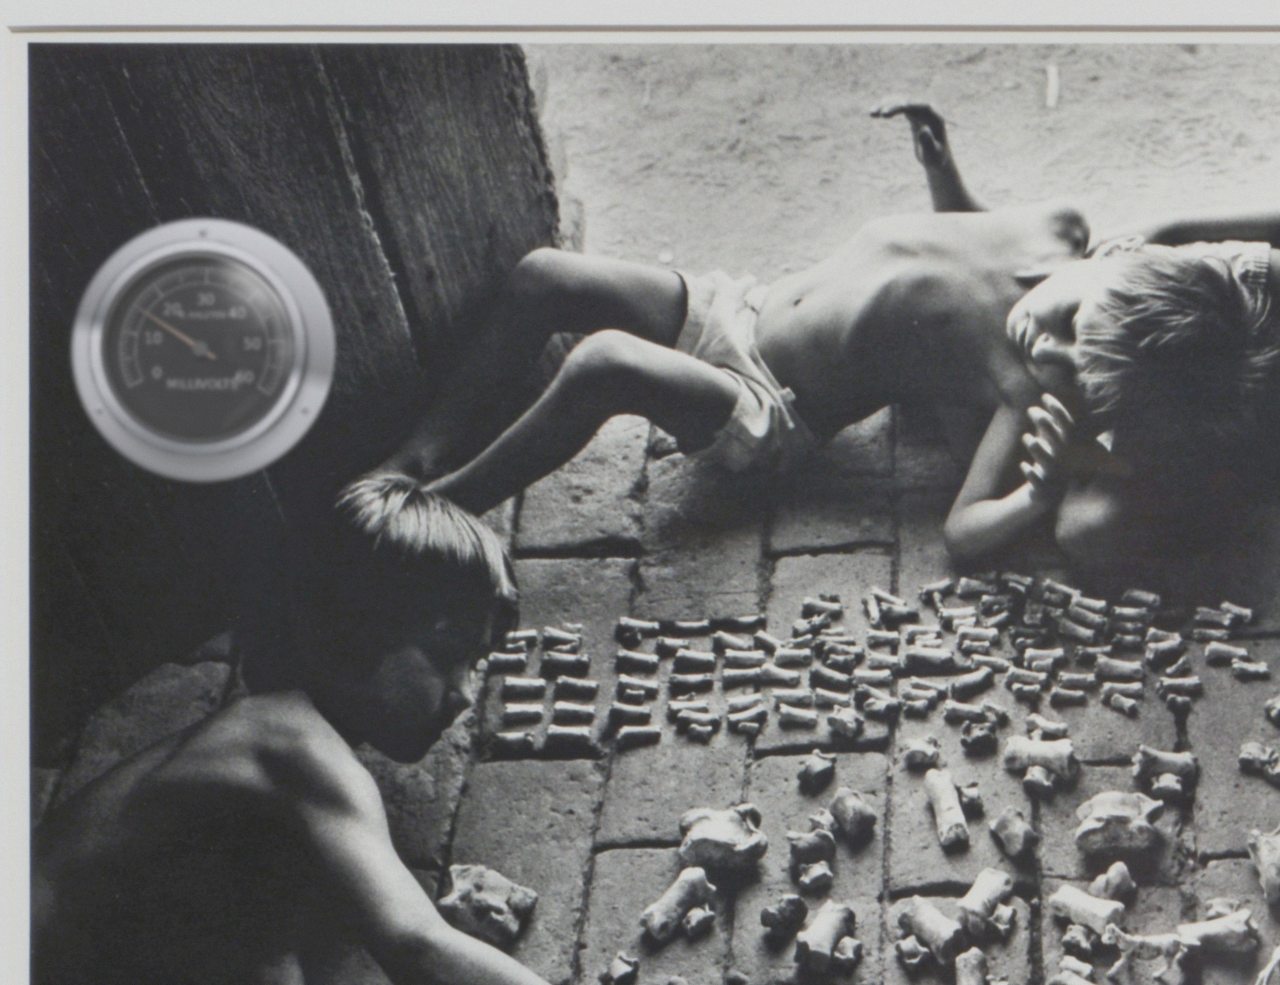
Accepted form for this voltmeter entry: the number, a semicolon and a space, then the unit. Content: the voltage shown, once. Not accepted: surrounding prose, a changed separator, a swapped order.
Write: 15; mV
